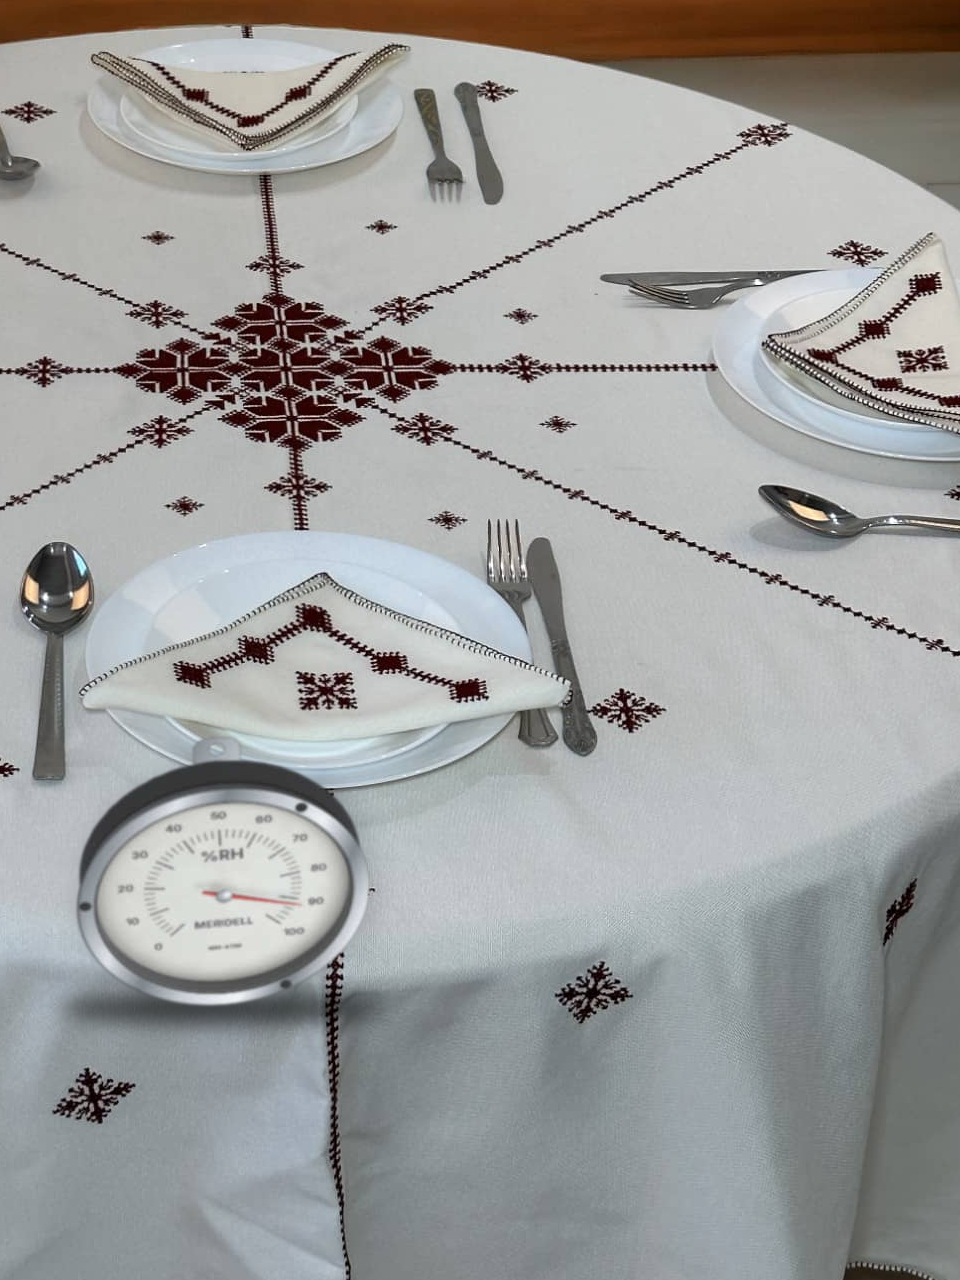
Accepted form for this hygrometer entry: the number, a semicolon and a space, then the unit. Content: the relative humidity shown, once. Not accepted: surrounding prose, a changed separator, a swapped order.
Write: 90; %
